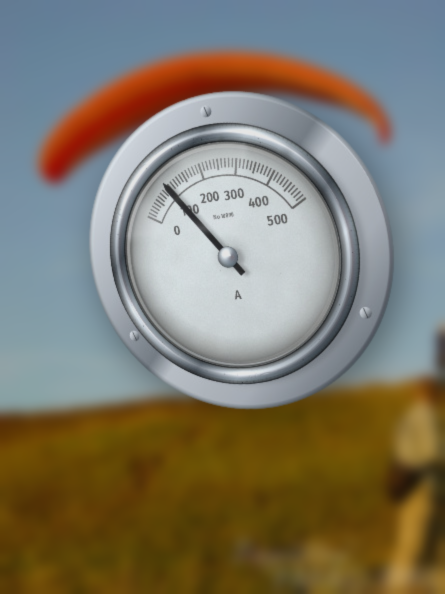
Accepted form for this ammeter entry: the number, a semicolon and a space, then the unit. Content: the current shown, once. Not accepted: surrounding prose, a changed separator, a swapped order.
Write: 100; A
